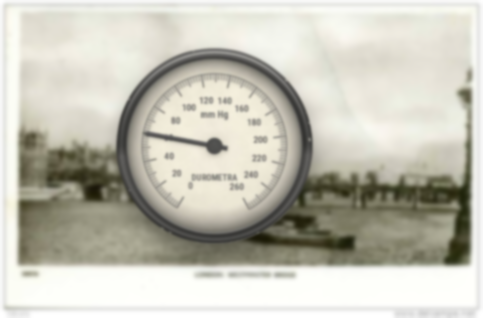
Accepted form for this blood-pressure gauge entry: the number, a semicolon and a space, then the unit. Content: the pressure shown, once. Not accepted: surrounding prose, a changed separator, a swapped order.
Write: 60; mmHg
